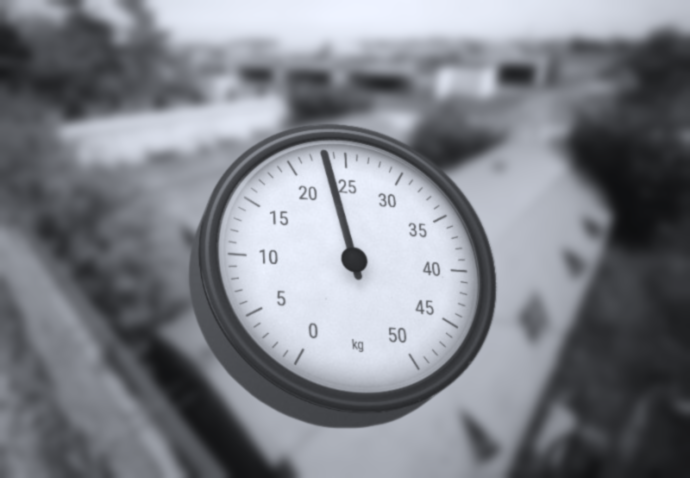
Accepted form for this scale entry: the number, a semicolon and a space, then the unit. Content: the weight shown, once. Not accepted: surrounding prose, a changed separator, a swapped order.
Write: 23; kg
